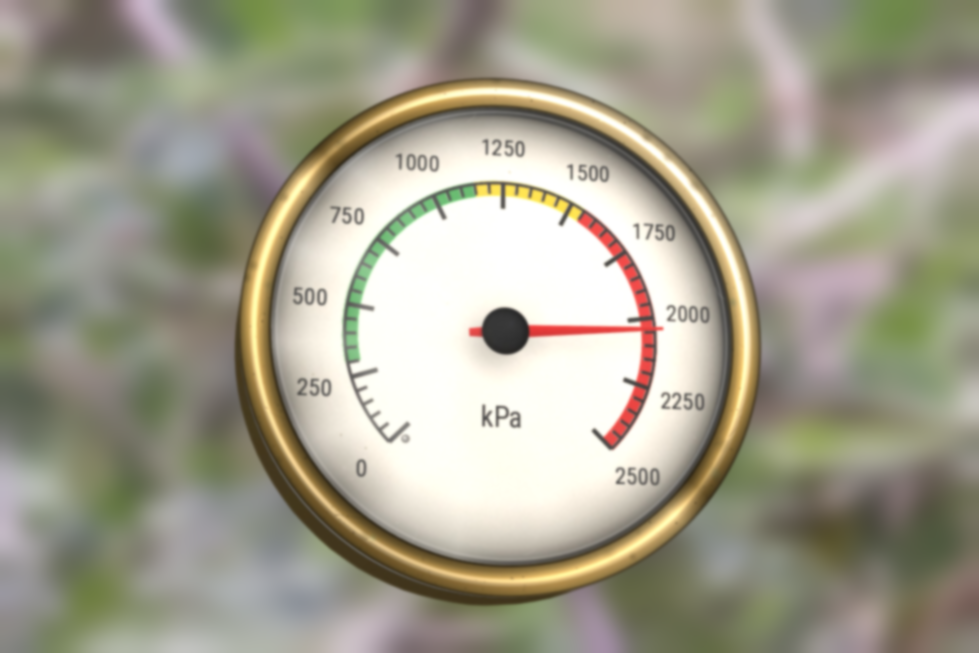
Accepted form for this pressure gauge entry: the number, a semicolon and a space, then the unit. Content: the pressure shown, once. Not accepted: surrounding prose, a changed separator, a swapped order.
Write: 2050; kPa
